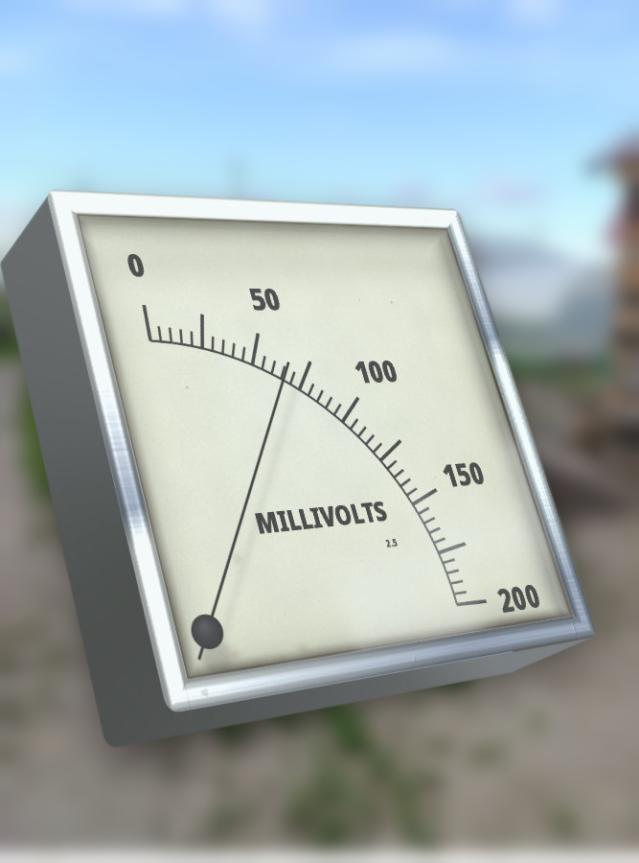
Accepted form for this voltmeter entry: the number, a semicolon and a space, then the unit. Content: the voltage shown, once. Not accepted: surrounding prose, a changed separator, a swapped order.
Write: 65; mV
